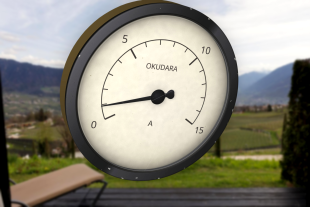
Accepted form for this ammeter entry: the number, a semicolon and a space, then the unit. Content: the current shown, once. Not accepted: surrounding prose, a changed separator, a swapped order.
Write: 1; A
